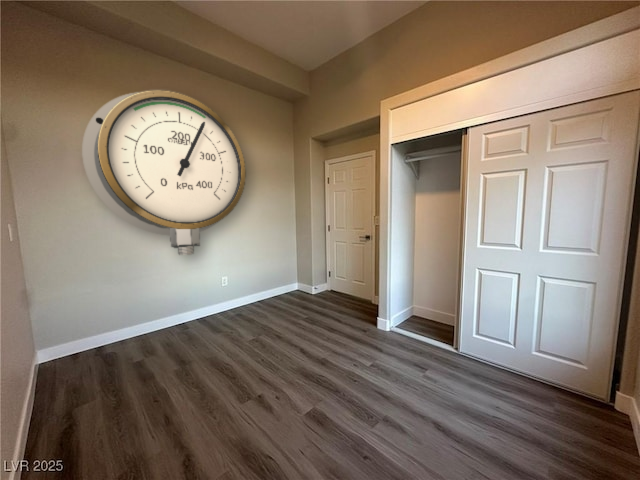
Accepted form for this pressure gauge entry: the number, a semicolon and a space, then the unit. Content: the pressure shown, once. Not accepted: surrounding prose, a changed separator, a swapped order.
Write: 240; kPa
